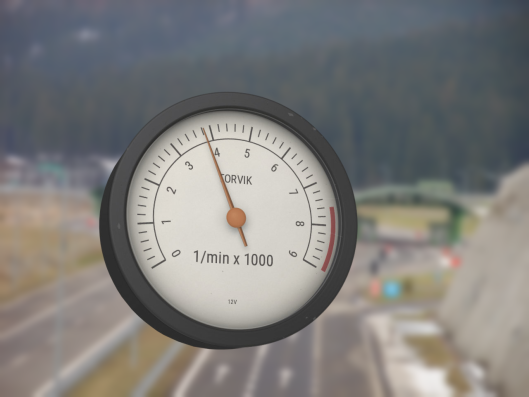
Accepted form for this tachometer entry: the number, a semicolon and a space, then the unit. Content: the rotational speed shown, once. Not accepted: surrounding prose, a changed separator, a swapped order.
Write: 3800; rpm
